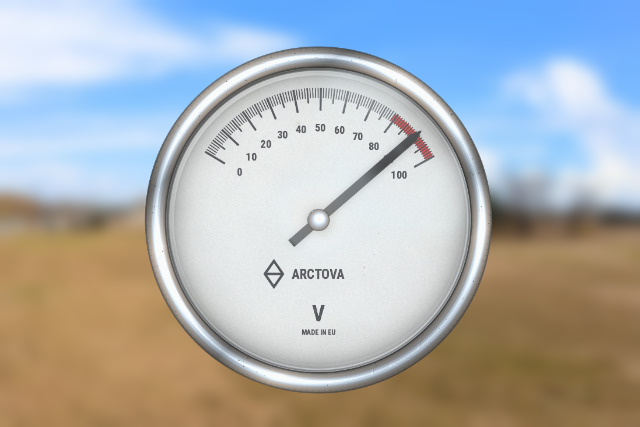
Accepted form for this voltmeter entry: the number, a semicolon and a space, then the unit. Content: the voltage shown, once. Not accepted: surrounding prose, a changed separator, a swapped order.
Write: 90; V
